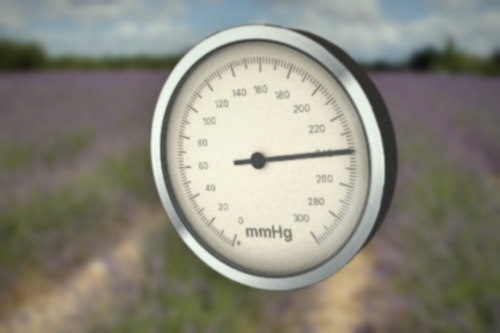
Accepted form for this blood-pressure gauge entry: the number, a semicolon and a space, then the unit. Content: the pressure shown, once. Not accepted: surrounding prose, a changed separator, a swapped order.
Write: 240; mmHg
